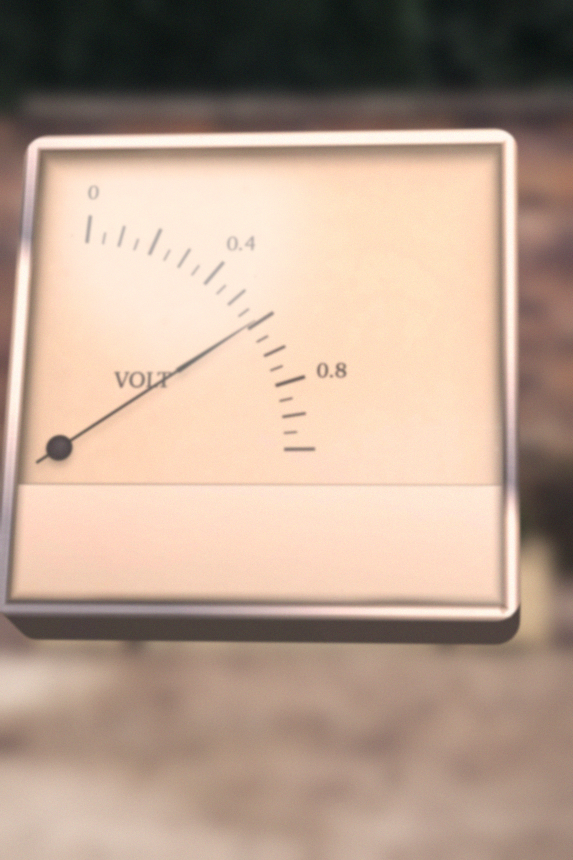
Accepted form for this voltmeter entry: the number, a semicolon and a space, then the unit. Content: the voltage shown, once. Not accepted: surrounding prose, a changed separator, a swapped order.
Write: 0.6; V
